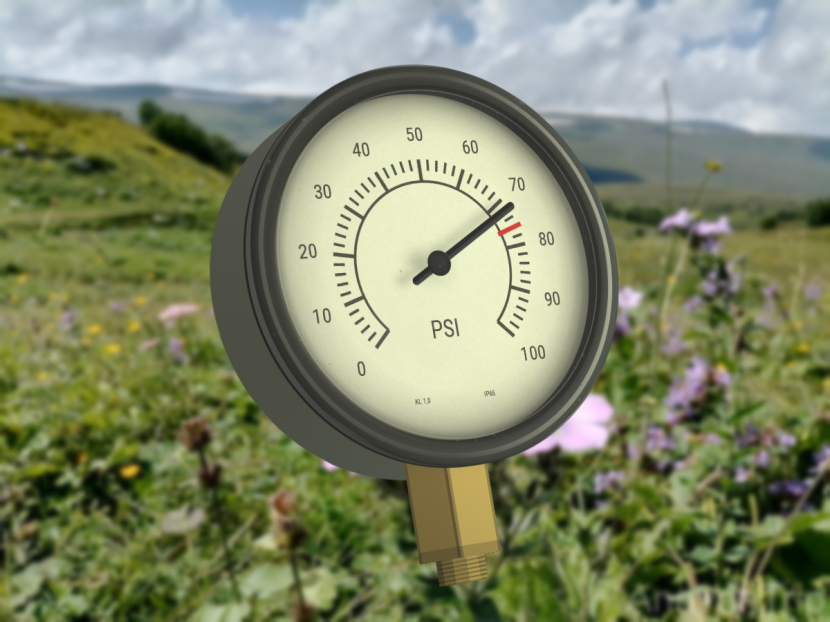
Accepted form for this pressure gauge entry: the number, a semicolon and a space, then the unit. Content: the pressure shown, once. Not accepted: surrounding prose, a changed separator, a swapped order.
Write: 72; psi
